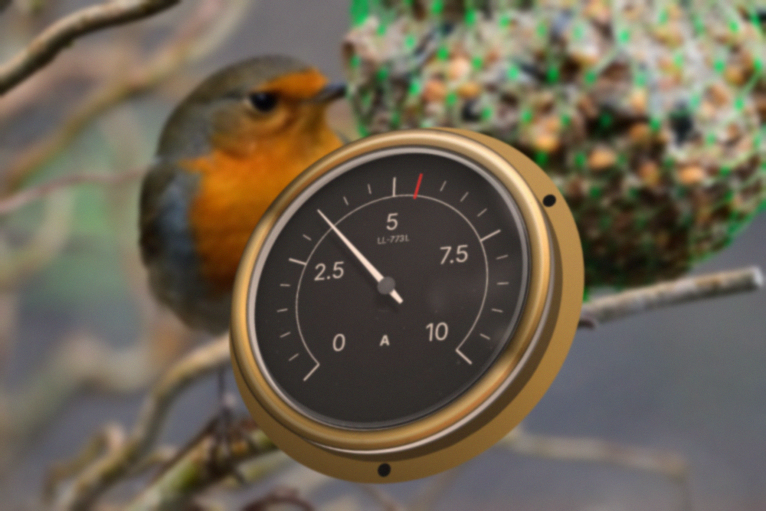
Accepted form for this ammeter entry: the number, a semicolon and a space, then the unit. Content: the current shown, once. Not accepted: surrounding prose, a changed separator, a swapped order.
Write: 3.5; A
